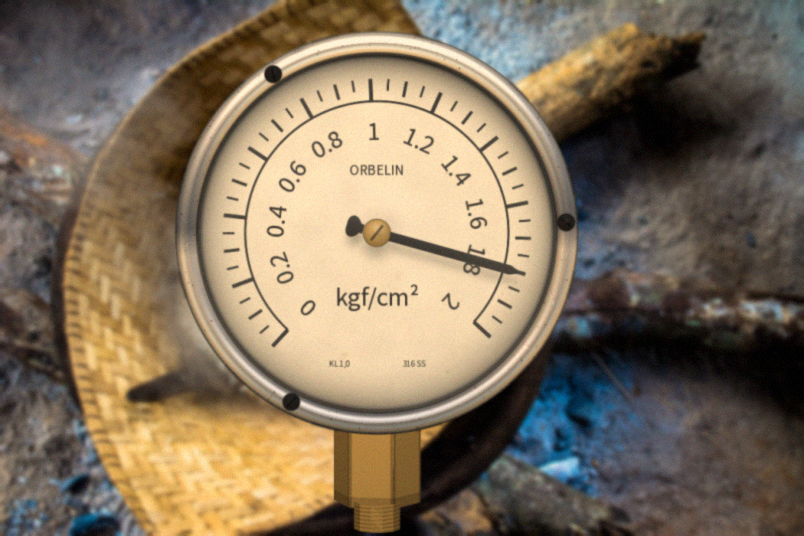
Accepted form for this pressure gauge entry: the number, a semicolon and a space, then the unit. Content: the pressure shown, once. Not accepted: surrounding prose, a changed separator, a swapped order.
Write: 1.8; kg/cm²
